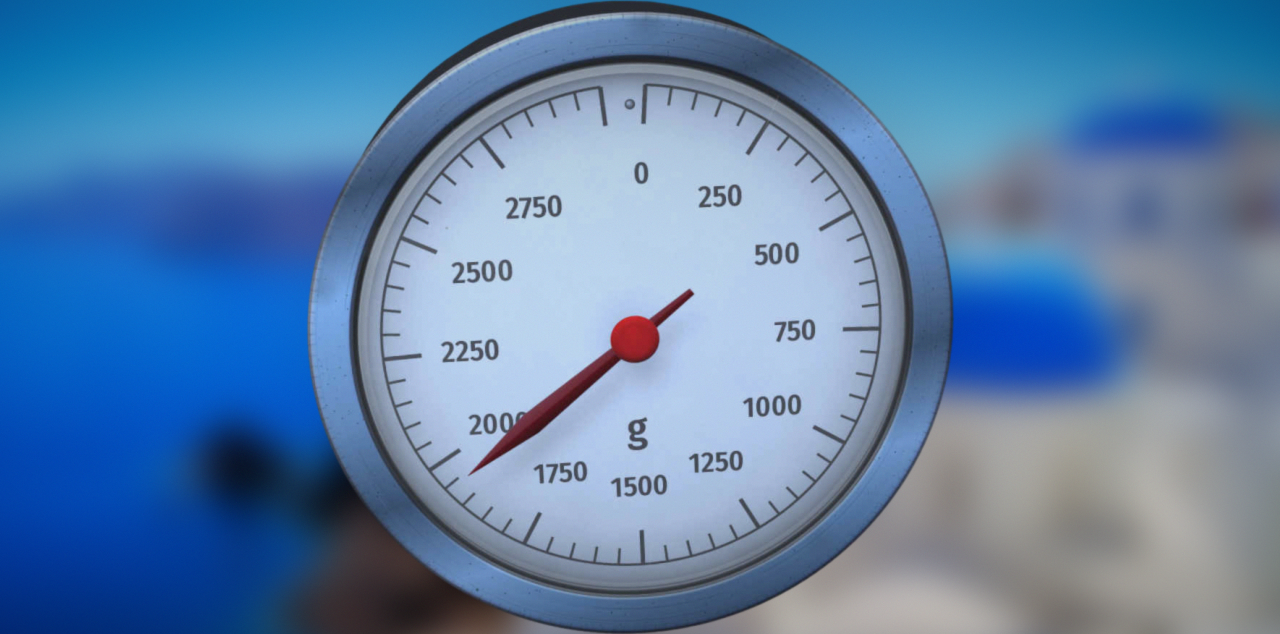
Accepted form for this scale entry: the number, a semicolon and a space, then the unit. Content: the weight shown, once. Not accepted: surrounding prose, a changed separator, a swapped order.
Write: 1950; g
